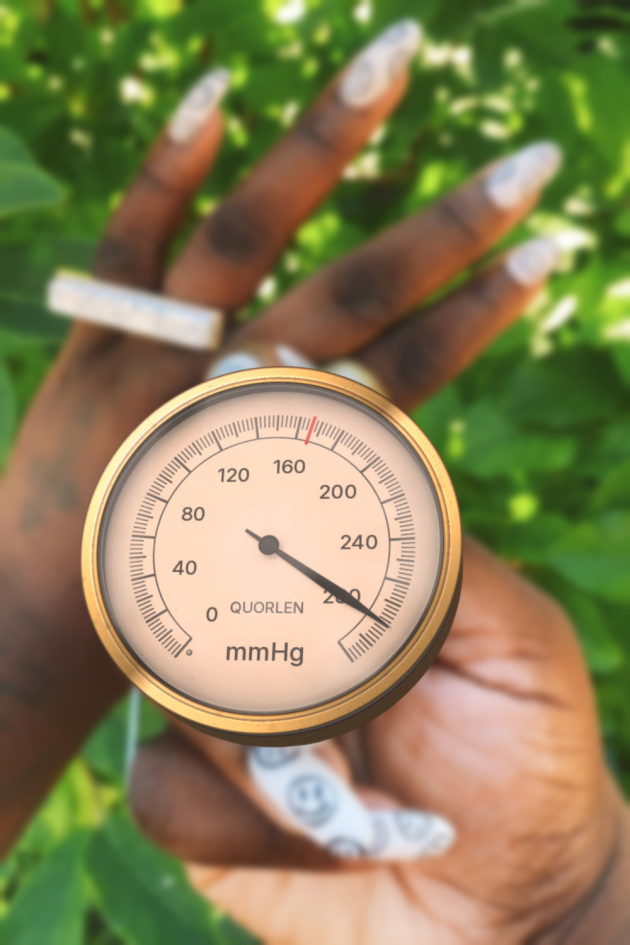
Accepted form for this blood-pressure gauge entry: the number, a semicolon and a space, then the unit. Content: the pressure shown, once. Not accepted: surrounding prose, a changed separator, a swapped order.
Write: 280; mmHg
